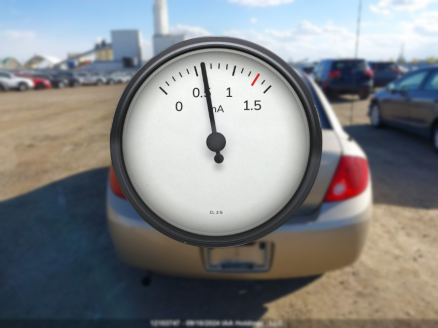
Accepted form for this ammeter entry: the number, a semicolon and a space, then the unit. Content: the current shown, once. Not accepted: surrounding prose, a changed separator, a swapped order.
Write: 0.6; mA
